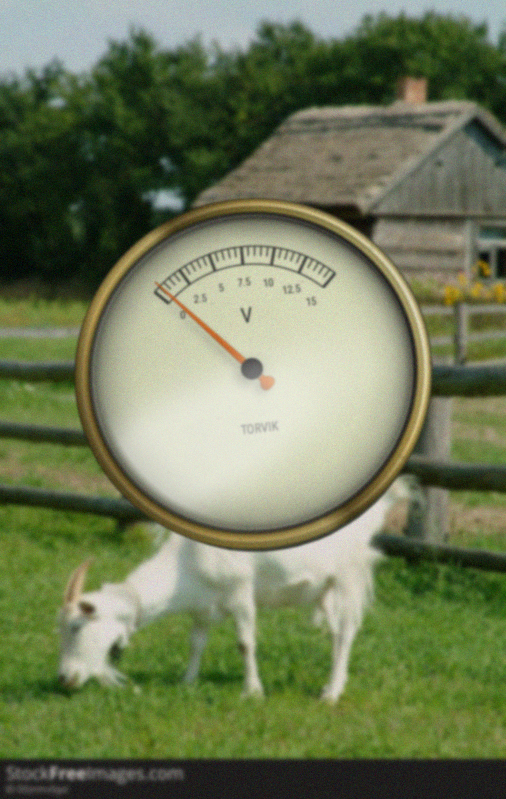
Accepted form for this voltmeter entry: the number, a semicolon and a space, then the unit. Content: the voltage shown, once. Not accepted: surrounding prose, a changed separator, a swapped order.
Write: 0.5; V
